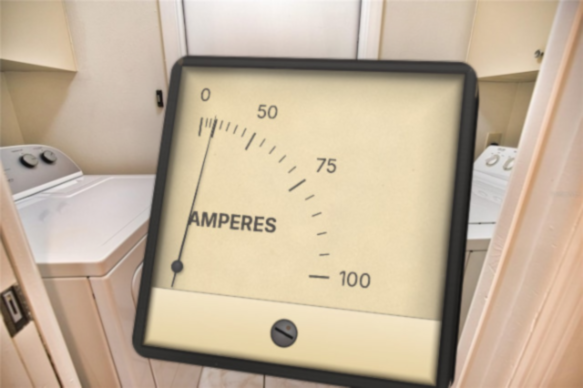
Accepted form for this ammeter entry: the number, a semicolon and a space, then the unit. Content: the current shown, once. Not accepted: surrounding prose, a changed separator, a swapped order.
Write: 25; A
